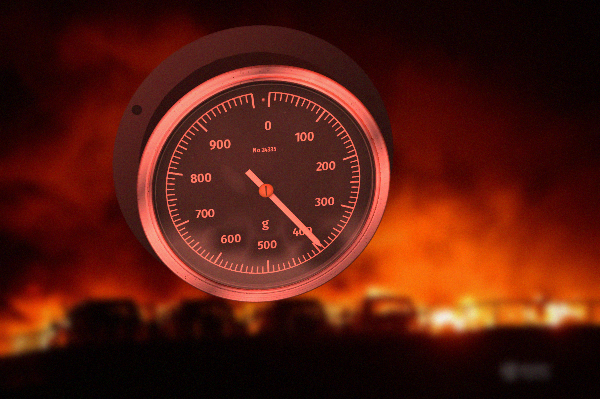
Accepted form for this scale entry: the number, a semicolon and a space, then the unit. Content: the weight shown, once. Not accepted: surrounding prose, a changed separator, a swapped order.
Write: 390; g
